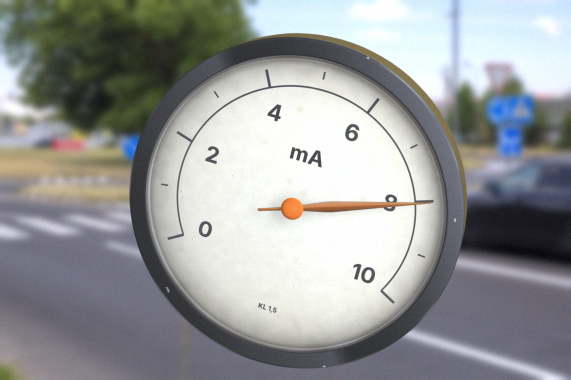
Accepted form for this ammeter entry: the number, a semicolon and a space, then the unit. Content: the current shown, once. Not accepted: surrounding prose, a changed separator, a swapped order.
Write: 8; mA
